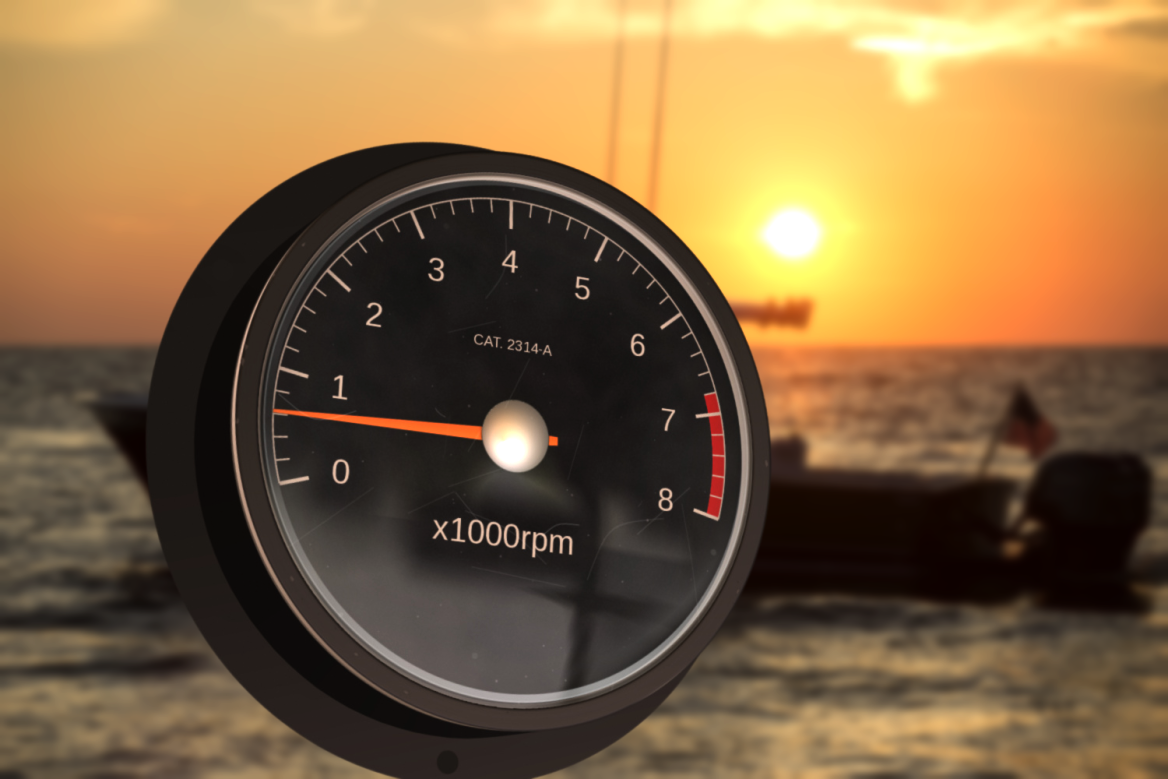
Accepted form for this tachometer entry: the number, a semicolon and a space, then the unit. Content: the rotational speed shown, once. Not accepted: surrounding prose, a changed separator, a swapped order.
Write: 600; rpm
